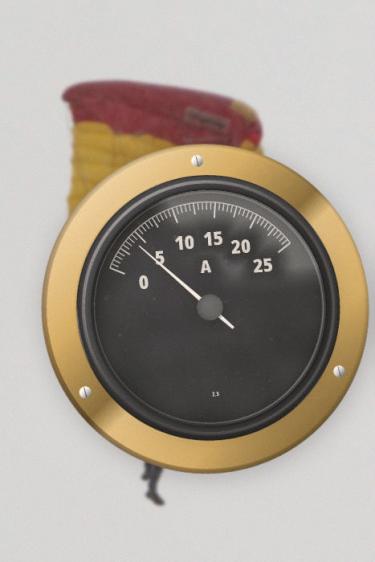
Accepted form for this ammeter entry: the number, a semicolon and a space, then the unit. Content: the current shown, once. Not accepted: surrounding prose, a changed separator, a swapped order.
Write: 4; A
